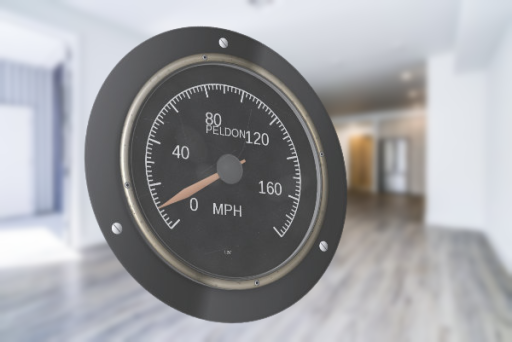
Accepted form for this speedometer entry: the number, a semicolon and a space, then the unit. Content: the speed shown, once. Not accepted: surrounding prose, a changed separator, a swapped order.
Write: 10; mph
